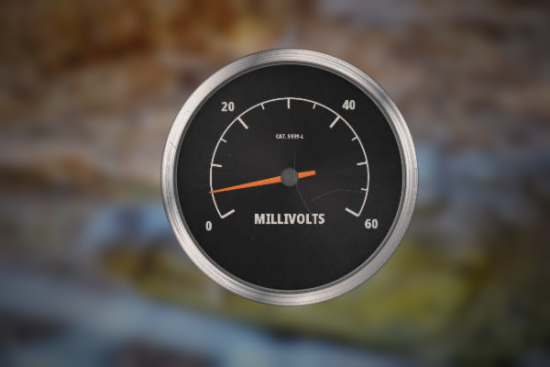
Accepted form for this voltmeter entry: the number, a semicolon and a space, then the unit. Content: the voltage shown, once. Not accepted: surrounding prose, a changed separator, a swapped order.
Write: 5; mV
